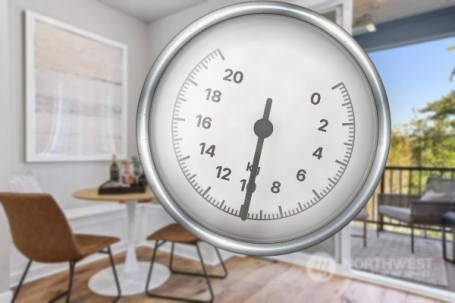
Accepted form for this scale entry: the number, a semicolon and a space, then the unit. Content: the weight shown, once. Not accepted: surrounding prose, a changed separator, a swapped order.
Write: 9.8; kg
